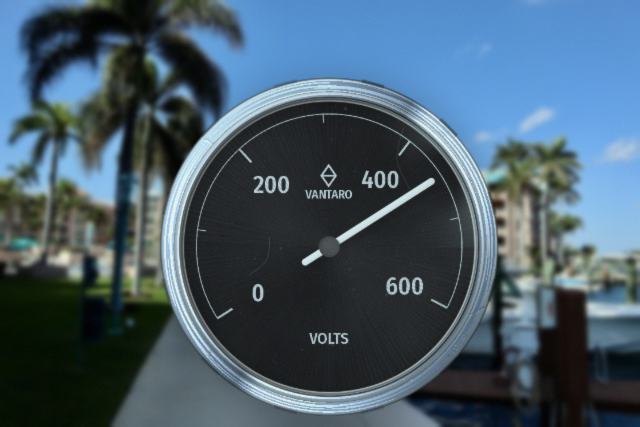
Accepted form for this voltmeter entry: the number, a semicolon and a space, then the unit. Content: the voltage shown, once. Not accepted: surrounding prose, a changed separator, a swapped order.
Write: 450; V
